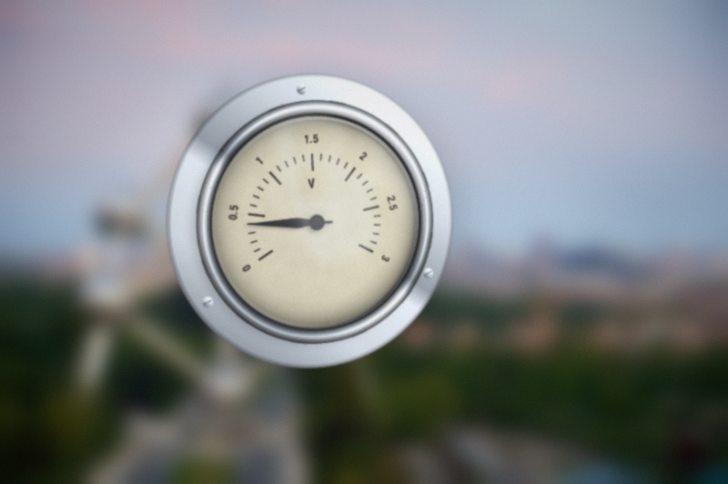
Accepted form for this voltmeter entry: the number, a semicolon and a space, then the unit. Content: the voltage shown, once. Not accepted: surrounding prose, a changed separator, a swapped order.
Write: 0.4; V
